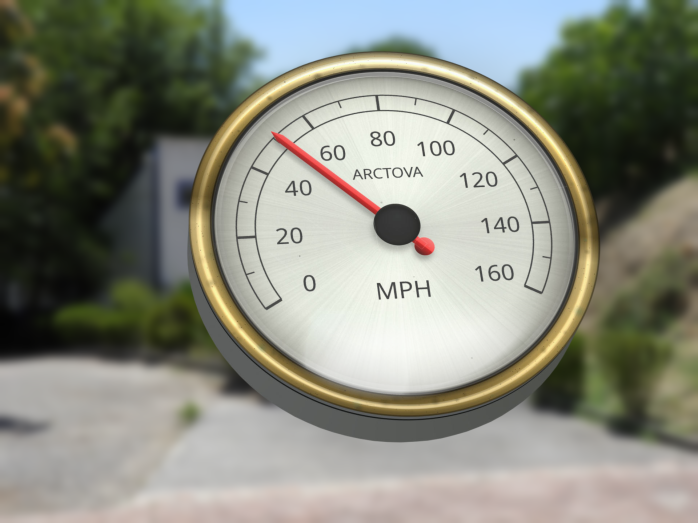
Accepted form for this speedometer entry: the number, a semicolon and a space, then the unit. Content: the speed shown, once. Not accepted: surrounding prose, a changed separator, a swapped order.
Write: 50; mph
